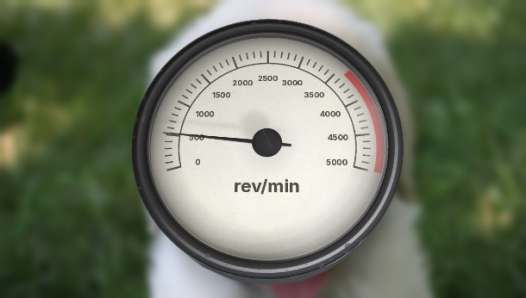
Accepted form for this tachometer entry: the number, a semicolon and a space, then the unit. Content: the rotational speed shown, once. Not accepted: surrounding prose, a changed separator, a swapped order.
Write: 500; rpm
